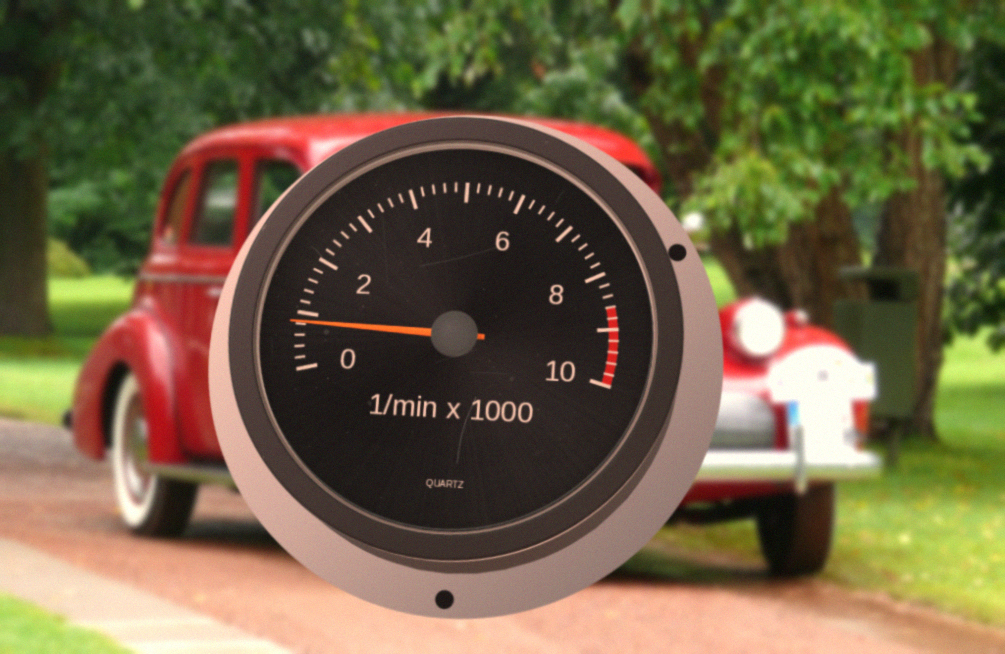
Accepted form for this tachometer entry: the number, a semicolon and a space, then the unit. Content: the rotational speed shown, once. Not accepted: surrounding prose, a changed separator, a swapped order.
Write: 800; rpm
